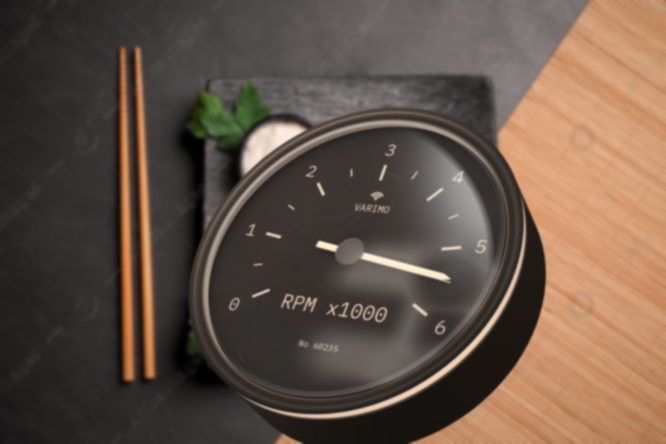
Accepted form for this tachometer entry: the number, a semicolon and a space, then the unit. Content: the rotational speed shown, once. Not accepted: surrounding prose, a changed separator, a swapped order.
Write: 5500; rpm
